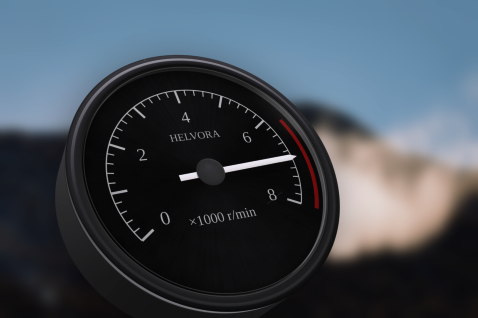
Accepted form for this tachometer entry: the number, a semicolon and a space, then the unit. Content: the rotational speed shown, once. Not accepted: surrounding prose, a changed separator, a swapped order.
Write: 7000; rpm
